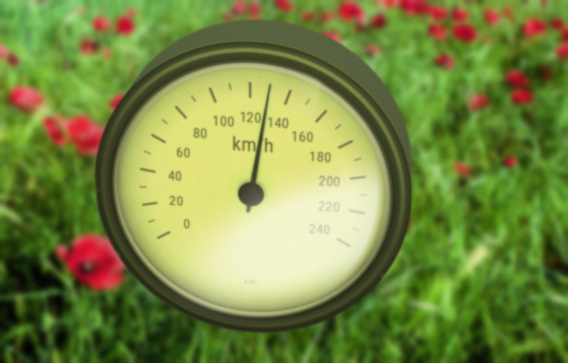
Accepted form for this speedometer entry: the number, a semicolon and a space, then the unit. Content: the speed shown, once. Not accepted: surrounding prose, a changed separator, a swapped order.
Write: 130; km/h
